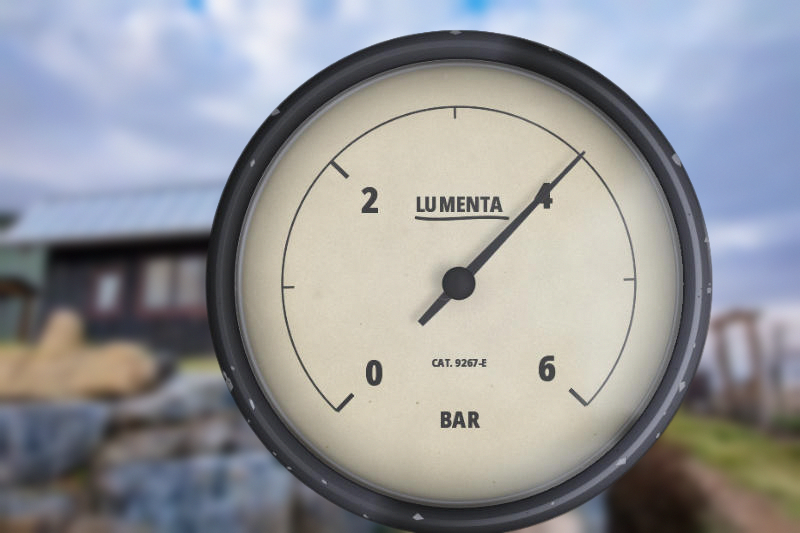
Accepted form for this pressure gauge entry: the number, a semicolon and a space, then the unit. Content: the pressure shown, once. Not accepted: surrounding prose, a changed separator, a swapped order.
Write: 4; bar
